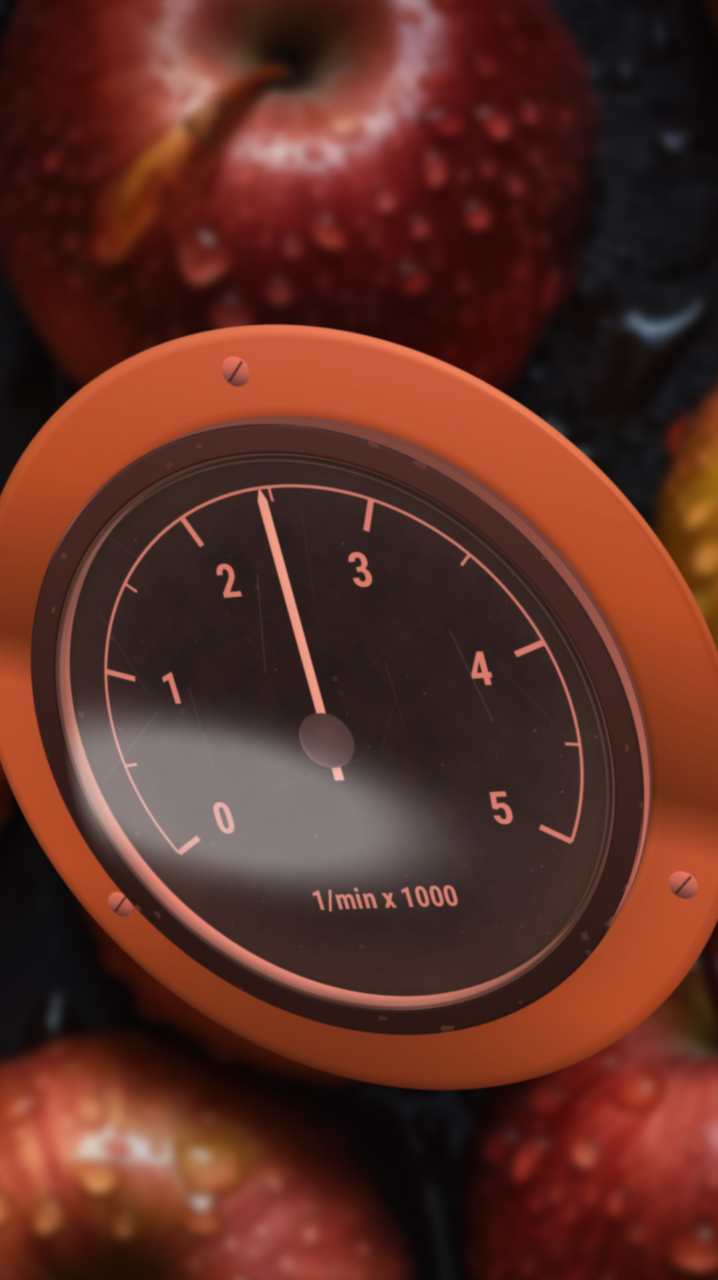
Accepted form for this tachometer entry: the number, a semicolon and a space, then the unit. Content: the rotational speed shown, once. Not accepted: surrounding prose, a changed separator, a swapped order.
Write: 2500; rpm
